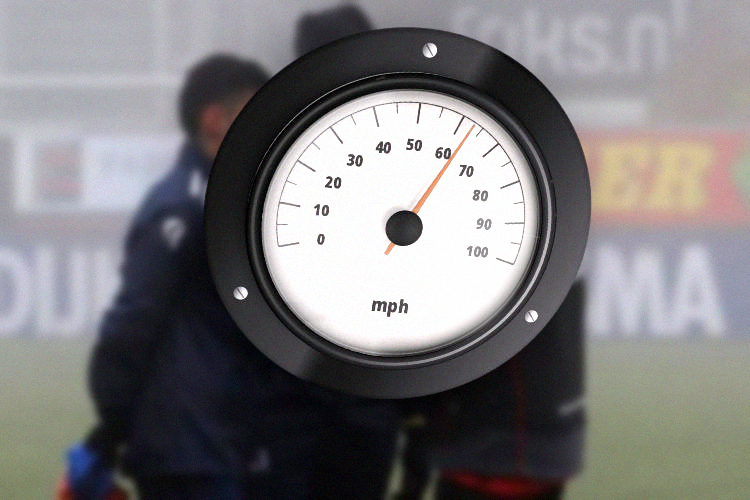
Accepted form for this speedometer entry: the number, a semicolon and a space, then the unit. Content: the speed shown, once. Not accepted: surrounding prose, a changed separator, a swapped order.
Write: 62.5; mph
